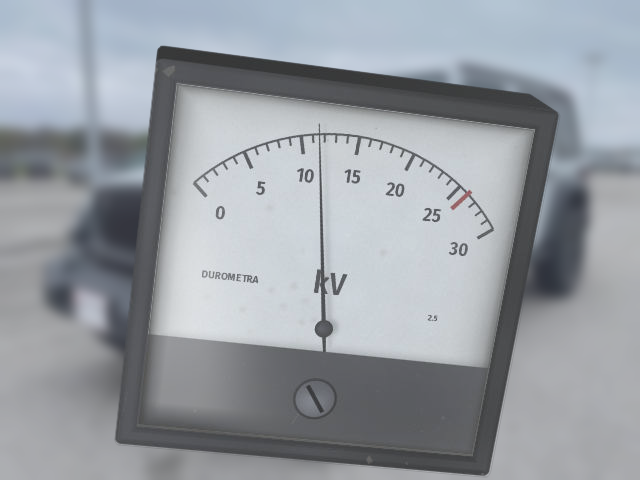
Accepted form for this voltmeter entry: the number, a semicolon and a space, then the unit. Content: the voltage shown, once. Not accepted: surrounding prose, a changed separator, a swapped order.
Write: 11.5; kV
